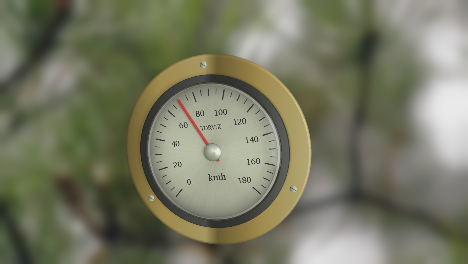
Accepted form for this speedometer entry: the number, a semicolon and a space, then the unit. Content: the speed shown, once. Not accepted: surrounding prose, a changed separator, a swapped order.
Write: 70; km/h
